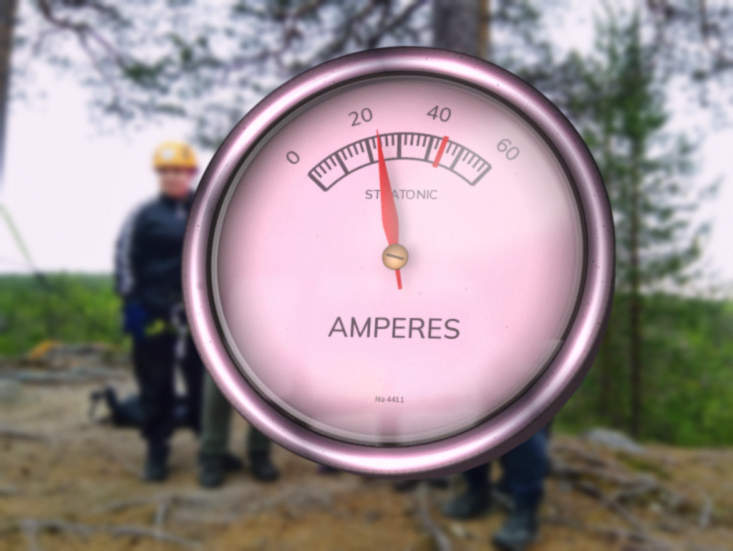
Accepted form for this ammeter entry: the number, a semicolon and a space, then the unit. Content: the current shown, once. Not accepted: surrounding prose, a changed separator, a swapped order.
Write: 24; A
